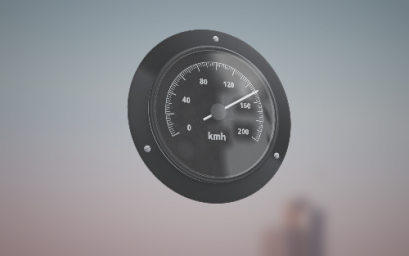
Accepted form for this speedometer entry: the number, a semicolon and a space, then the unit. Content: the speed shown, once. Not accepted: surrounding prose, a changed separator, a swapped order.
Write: 150; km/h
